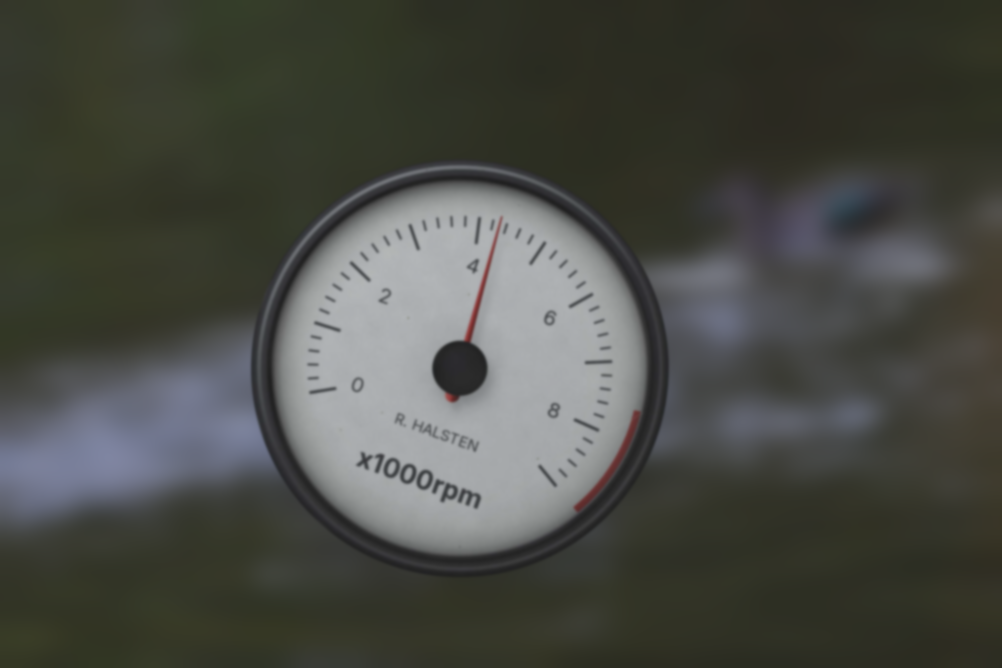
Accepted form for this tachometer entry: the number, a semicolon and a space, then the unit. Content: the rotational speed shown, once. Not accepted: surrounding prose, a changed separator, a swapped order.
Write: 4300; rpm
